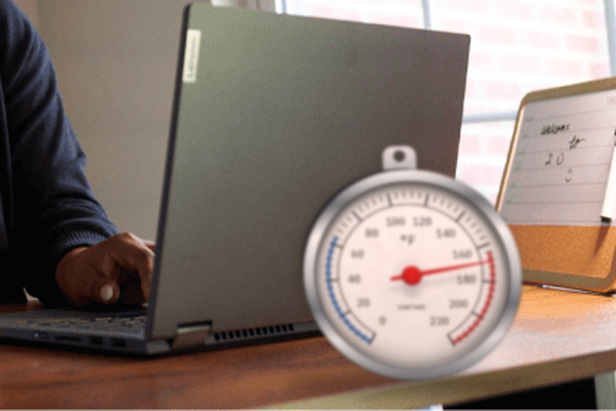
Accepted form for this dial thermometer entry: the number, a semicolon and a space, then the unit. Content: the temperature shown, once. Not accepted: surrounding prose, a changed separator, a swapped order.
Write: 168; °F
